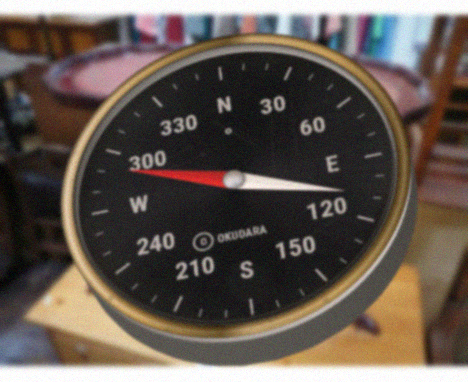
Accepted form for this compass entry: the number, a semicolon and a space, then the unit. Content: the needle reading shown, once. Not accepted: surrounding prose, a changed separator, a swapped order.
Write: 290; °
